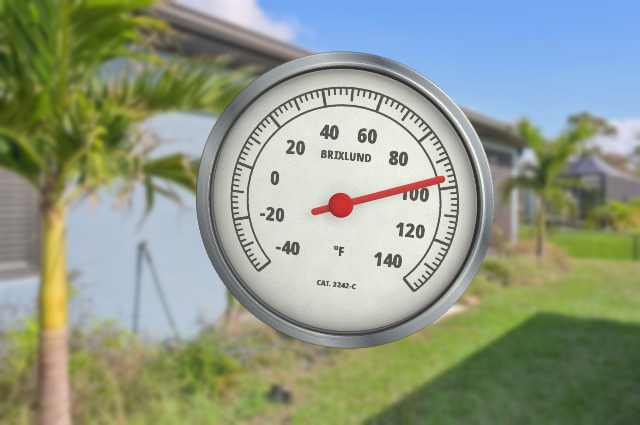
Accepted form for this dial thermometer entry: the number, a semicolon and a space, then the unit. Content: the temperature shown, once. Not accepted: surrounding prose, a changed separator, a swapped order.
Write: 96; °F
